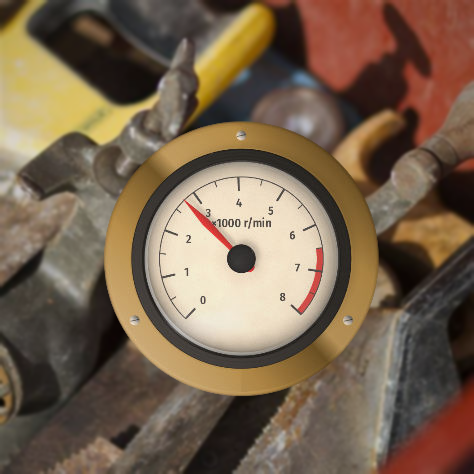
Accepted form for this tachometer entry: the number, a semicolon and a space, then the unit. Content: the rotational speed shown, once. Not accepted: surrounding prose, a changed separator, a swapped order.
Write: 2750; rpm
